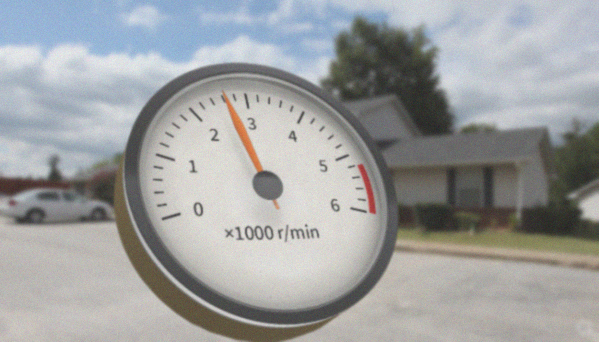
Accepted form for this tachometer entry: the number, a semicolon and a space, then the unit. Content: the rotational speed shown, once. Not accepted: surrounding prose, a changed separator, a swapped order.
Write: 2600; rpm
